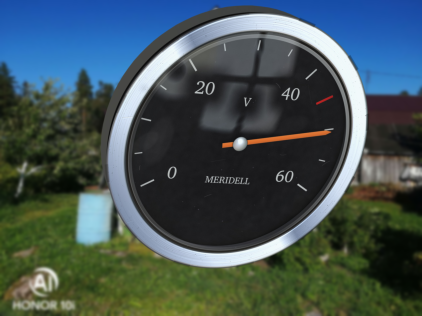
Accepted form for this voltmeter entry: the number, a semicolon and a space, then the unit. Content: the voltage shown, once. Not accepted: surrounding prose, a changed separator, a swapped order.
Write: 50; V
